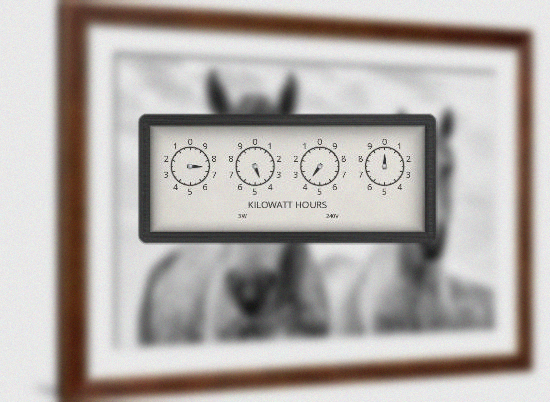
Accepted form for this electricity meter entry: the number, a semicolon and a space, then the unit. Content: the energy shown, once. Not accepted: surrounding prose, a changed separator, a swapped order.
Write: 7440; kWh
